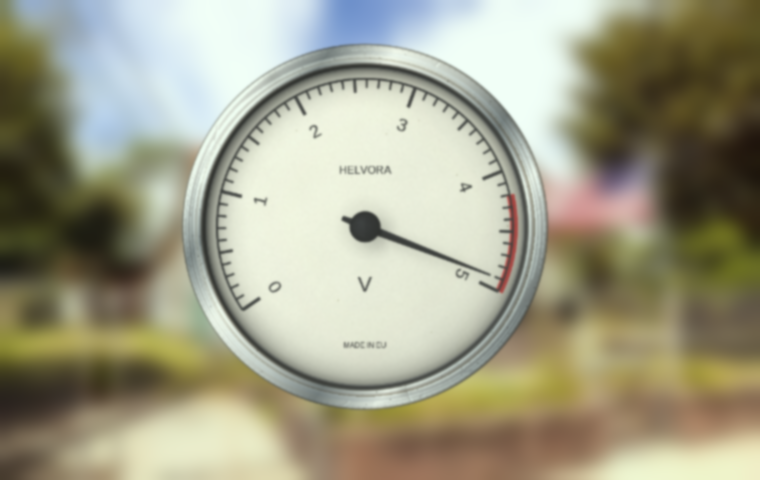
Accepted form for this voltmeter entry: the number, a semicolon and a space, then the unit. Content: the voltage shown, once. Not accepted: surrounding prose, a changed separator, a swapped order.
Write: 4.9; V
